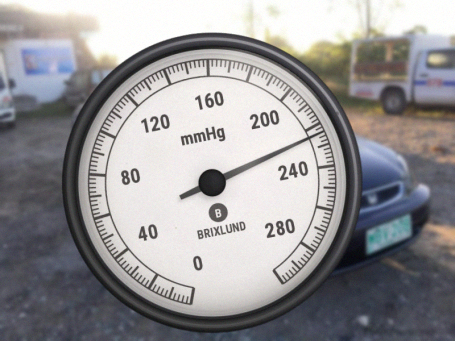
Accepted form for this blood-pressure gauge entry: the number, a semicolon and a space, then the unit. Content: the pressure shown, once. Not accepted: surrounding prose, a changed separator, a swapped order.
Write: 224; mmHg
